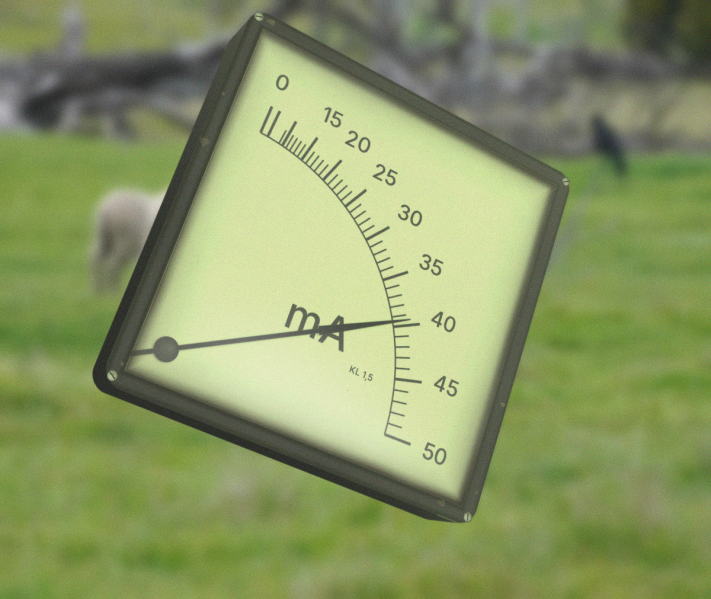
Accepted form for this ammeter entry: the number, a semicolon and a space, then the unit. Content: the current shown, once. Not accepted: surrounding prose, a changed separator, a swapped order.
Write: 39.5; mA
